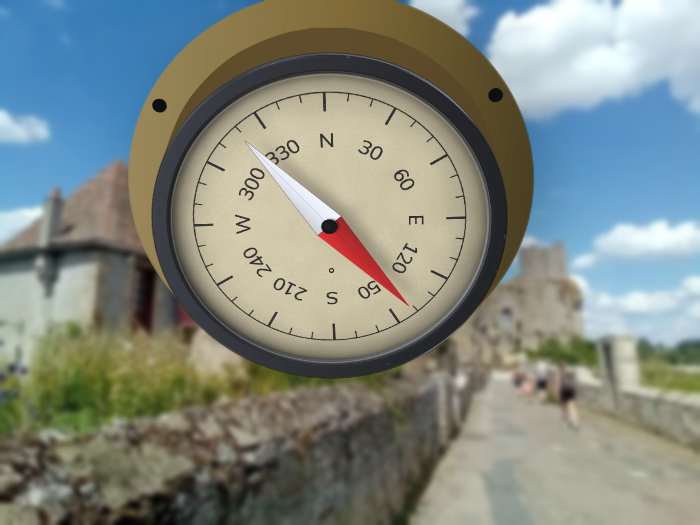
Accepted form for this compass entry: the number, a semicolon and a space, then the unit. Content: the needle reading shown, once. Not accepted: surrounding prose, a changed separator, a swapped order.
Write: 140; °
